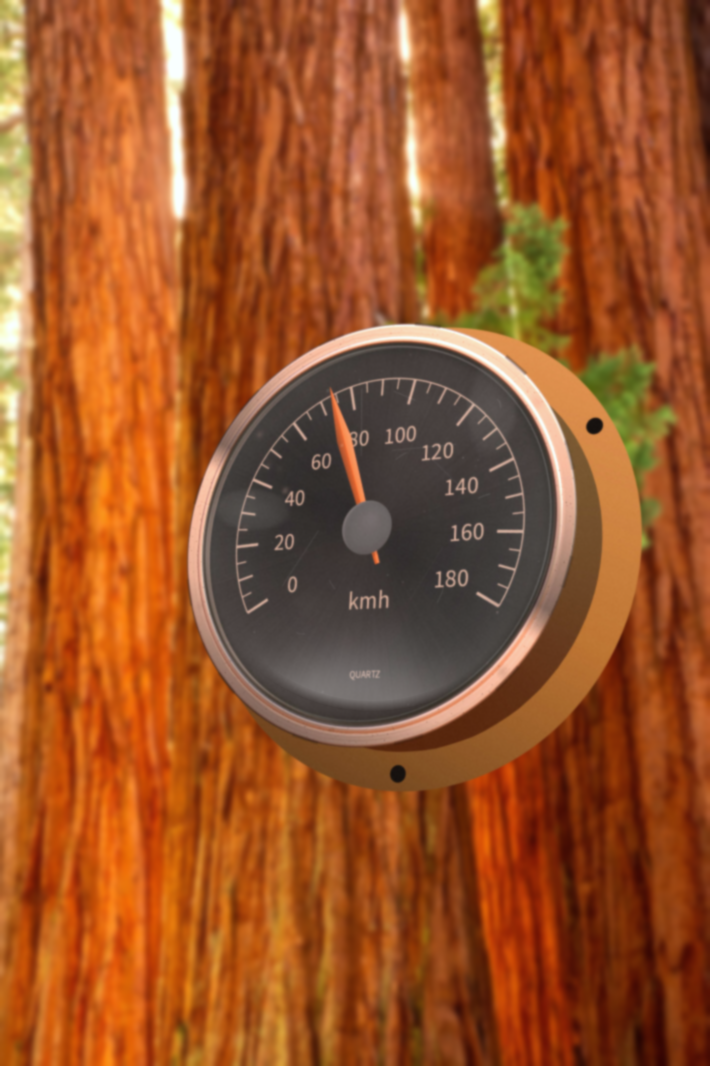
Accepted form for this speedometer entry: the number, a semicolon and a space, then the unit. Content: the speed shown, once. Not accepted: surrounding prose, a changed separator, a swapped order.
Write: 75; km/h
